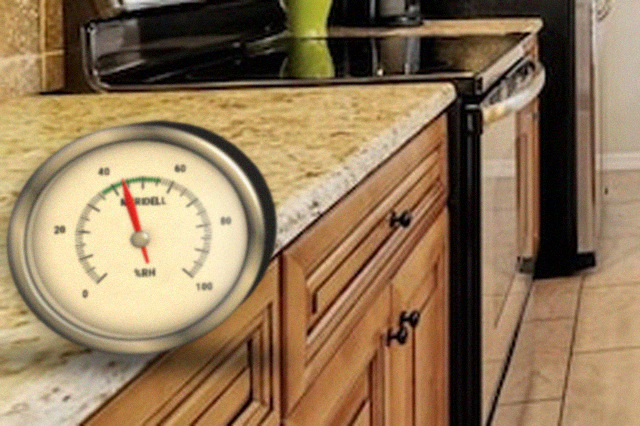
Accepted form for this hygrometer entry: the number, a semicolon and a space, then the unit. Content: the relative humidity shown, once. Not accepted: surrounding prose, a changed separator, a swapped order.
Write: 45; %
